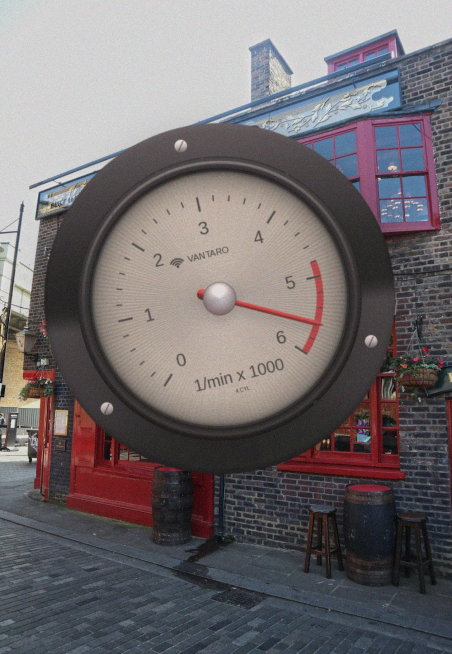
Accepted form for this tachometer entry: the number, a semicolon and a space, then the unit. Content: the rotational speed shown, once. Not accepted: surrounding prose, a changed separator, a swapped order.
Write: 5600; rpm
